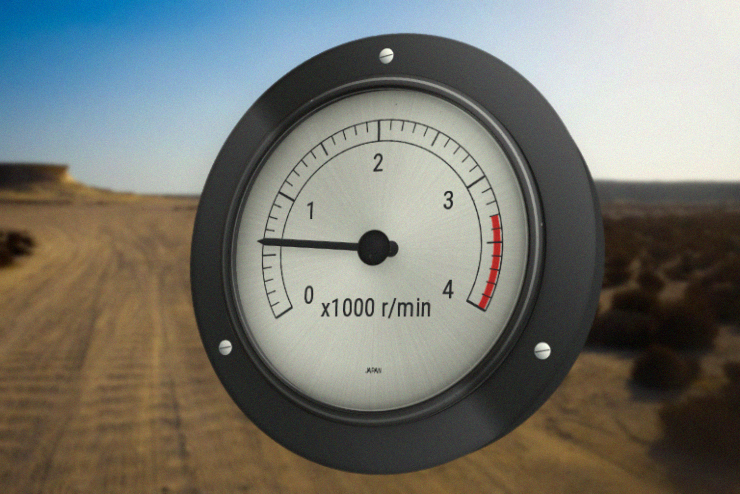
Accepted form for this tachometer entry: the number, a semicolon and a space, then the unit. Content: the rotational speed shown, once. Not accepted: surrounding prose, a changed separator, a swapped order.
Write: 600; rpm
